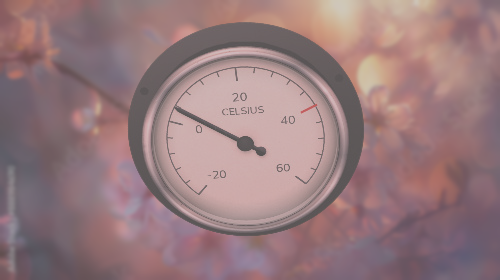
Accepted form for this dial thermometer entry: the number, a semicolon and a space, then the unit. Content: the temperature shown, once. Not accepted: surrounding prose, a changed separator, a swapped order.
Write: 4; °C
